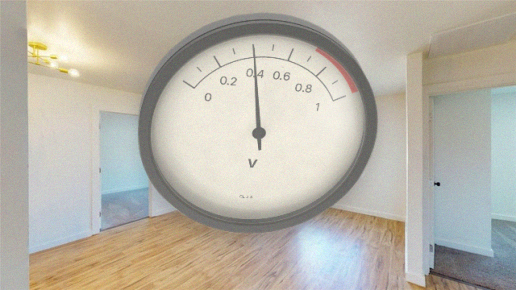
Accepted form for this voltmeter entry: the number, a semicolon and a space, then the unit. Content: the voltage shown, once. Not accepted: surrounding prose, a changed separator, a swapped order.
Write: 0.4; V
